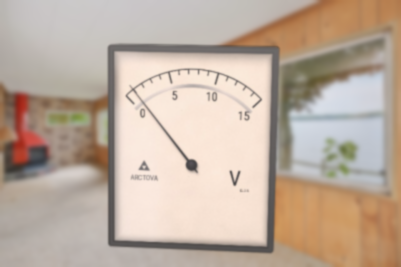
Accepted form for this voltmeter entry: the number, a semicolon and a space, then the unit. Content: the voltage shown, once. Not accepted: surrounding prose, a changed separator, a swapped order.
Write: 1; V
